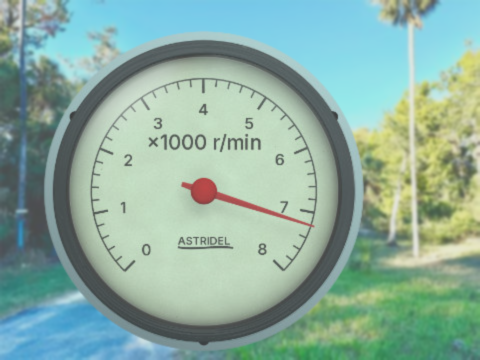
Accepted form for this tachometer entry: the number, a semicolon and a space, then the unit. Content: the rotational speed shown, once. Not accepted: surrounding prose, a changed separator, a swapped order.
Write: 7200; rpm
